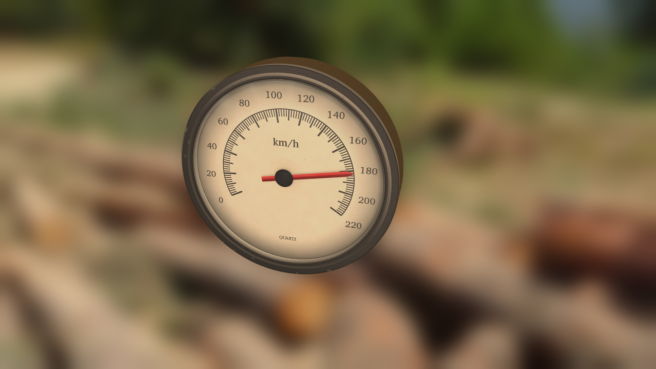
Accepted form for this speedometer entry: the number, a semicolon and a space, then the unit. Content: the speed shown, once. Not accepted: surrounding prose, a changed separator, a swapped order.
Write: 180; km/h
